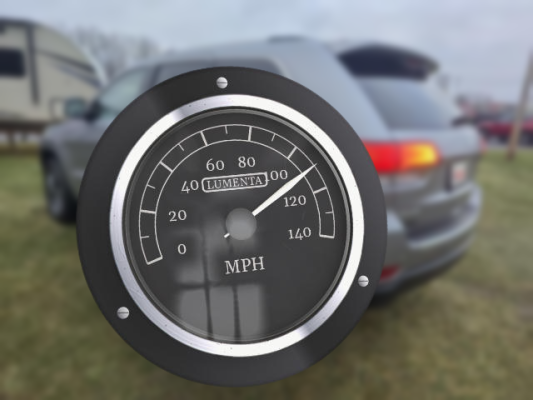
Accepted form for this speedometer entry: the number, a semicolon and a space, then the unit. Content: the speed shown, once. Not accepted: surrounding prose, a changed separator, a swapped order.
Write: 110; mph
